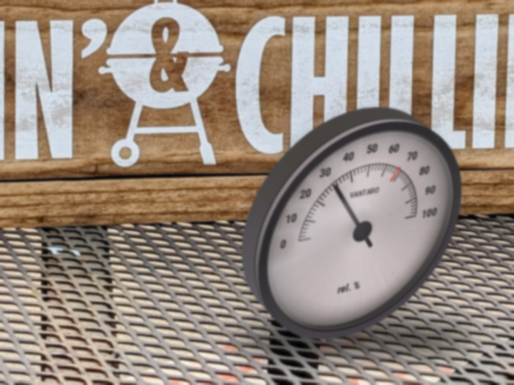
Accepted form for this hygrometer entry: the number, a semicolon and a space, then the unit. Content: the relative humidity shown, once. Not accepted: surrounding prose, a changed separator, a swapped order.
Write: 30; %
